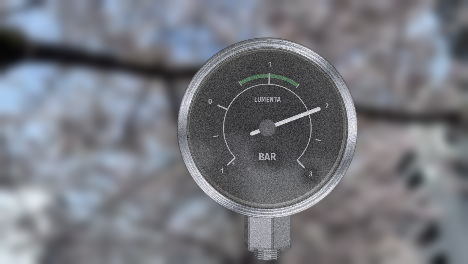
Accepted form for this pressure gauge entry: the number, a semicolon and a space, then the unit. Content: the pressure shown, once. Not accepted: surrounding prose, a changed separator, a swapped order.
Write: 2; bar
